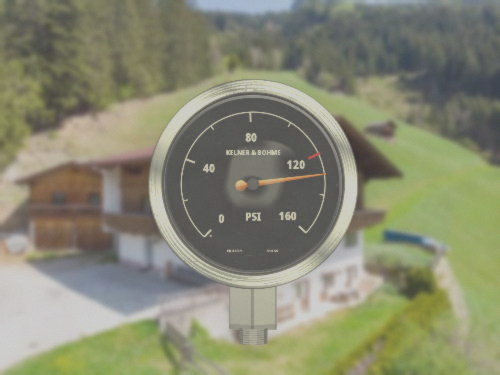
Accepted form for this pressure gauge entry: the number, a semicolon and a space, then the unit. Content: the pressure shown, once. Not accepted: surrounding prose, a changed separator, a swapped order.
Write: 130; psi
